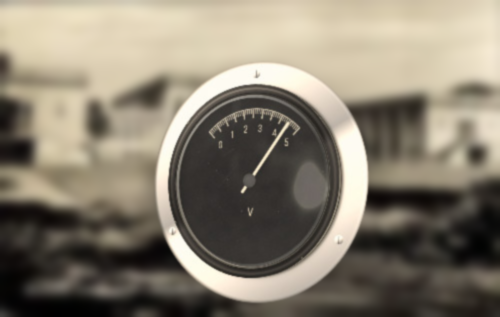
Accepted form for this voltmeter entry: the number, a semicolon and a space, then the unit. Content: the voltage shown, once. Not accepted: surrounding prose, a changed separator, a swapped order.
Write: 4.5; V
